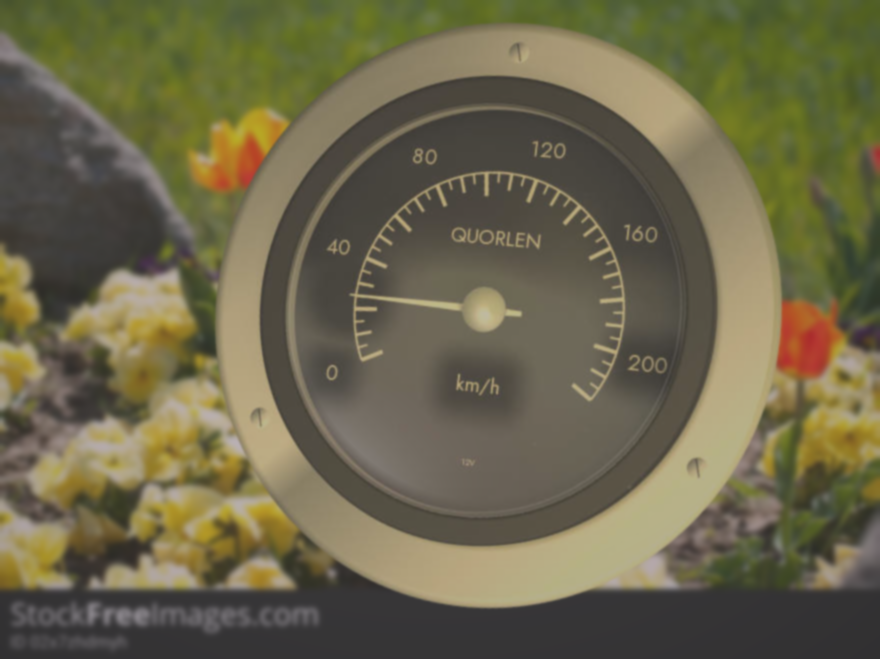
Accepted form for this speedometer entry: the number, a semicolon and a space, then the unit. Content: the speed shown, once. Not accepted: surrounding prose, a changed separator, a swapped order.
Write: 25; km/h
